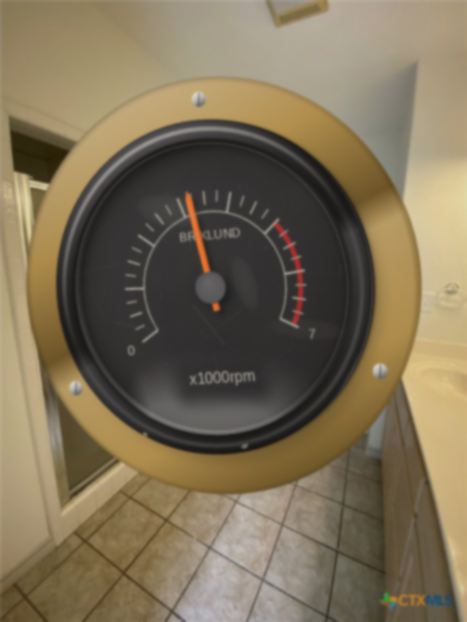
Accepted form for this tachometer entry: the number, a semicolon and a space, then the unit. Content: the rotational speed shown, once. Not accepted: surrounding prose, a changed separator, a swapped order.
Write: 3250; rpm
